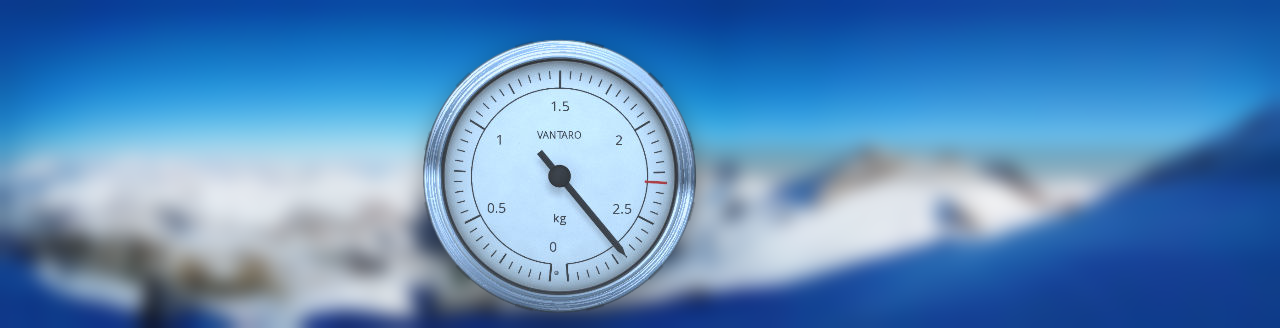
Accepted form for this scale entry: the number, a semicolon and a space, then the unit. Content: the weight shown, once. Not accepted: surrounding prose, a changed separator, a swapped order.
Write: 2.7; kg
